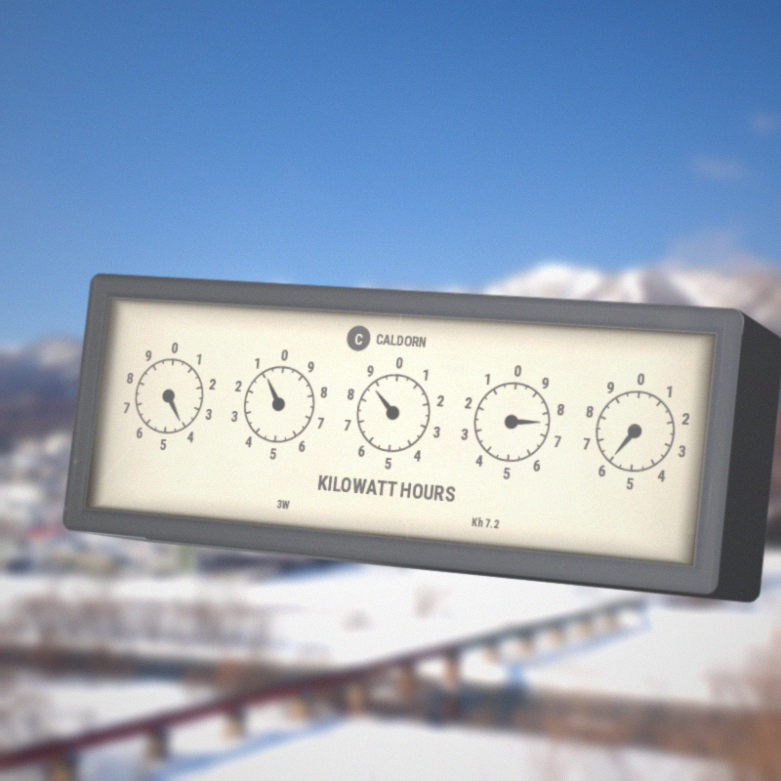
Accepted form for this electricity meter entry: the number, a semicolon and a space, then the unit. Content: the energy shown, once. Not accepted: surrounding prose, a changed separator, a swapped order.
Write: 40876; kWh
